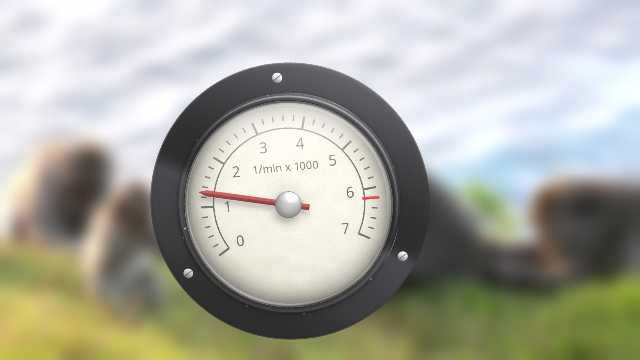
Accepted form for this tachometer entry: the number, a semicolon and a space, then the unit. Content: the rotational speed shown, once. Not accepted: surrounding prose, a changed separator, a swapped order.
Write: 1300; rpm
